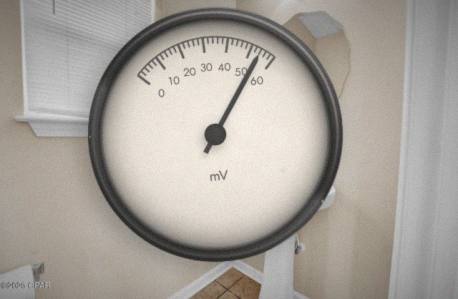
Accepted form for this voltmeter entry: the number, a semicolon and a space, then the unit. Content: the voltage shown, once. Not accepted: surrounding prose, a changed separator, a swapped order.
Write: 54; mV
